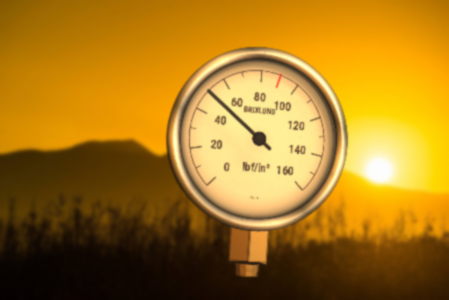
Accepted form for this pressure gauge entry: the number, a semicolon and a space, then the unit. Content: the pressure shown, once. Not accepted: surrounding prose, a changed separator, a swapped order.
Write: 50; psi
